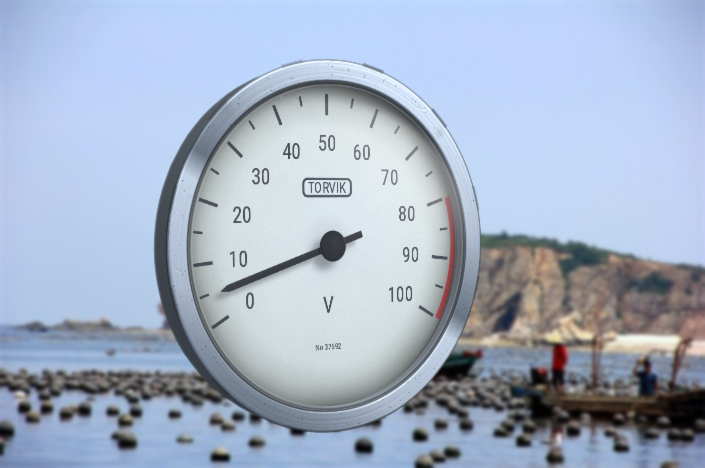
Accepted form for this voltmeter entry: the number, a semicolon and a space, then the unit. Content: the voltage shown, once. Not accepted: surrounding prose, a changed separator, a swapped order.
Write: 5; V
